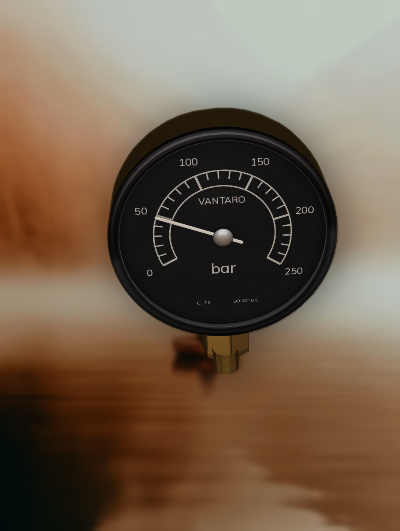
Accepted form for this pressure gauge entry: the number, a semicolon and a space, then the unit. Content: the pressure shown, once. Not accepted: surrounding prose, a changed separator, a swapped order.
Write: 50; bar
